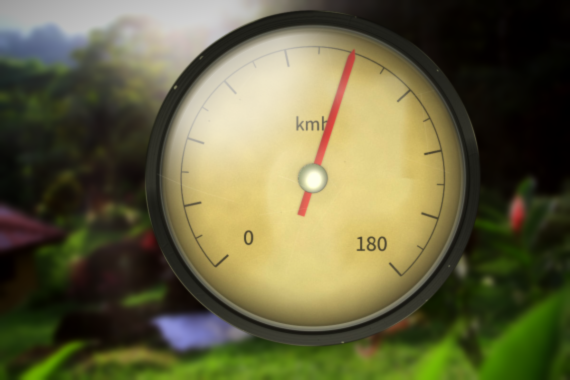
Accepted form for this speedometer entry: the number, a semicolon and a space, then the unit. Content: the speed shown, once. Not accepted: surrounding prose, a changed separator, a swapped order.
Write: 100; km/h
